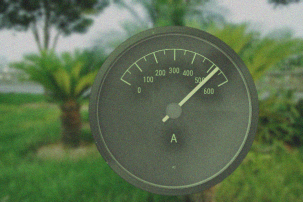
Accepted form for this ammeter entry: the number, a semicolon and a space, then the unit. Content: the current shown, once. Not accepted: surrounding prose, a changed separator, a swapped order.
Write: 525; A
